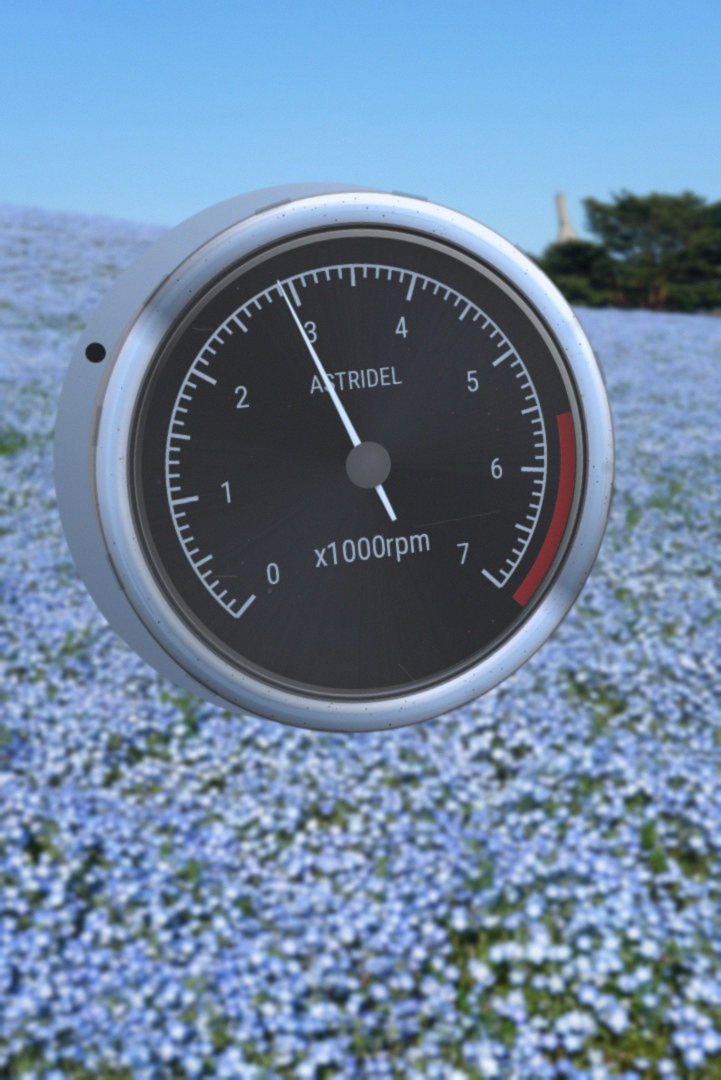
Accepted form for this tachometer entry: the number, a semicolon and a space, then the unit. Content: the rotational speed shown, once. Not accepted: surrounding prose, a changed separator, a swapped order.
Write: 2900; rpm
